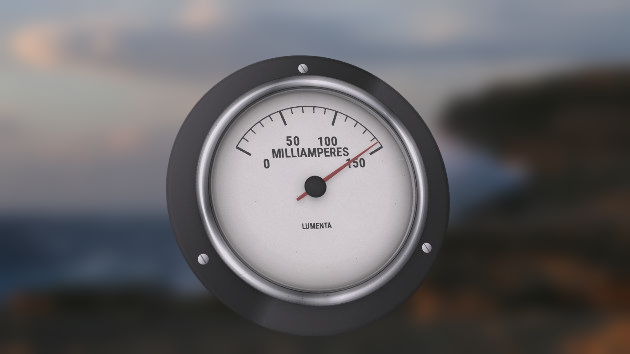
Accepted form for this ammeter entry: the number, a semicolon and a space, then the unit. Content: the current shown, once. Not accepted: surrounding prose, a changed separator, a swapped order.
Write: 145; mA
